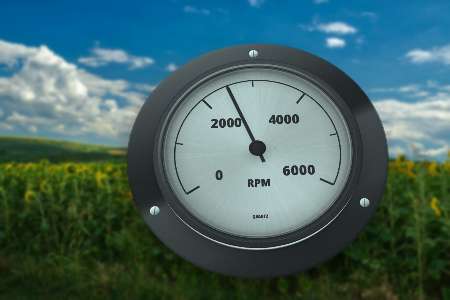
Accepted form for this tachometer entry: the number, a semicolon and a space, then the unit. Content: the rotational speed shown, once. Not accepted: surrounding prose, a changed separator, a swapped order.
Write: 2500; rpm
